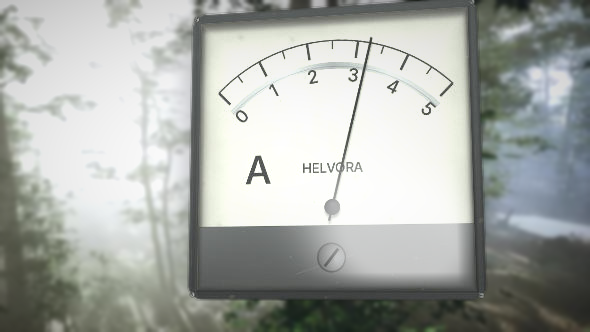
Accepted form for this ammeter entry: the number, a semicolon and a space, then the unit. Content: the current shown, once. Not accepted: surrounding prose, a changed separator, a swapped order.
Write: 3.25; A
